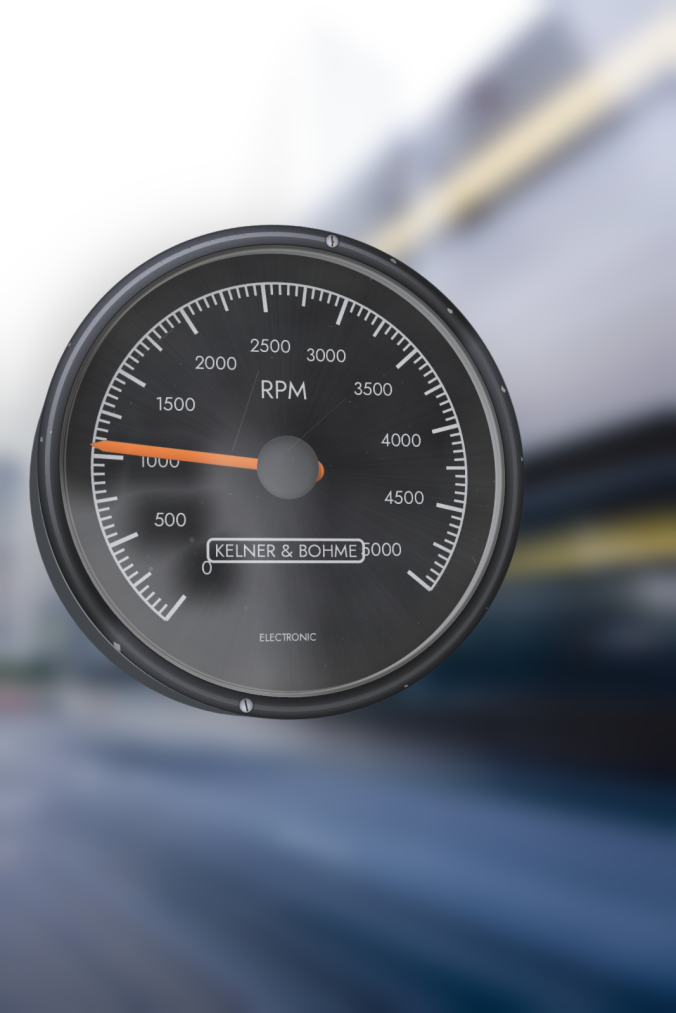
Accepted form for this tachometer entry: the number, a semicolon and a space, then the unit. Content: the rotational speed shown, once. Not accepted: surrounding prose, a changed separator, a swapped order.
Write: 1050; rpm
